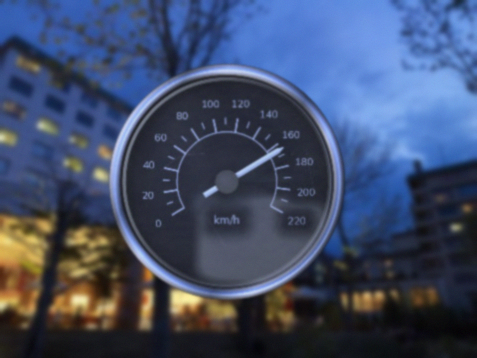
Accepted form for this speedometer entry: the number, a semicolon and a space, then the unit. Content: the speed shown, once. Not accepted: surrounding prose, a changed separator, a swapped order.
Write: 165; km/h
